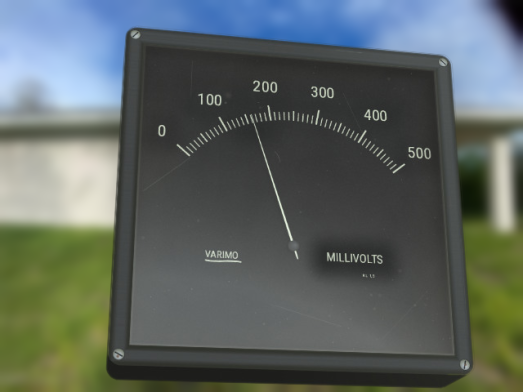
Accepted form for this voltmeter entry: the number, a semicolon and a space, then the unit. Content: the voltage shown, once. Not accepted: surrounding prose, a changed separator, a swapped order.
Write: 160; mV
